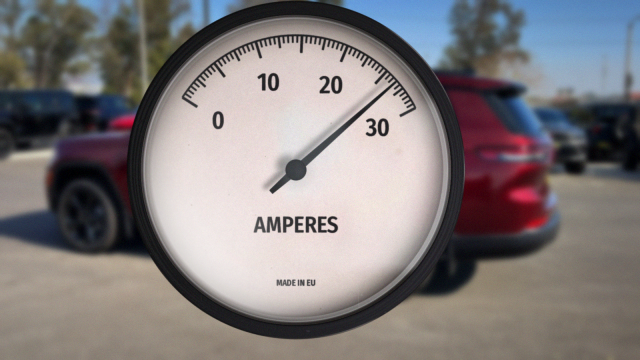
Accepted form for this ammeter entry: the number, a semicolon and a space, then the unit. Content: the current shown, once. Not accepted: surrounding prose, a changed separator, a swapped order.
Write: 26.5; A
